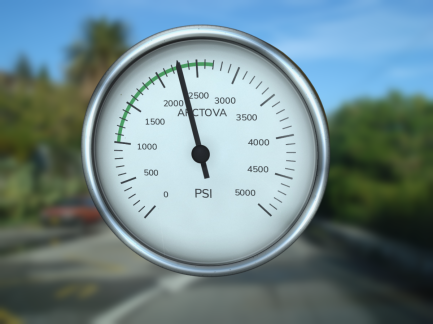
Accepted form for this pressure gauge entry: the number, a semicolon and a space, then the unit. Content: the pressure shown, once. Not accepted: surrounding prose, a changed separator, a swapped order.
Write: 2300; psi
